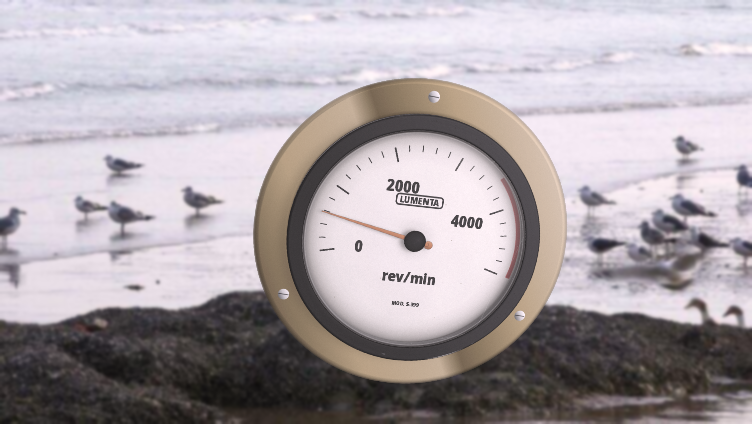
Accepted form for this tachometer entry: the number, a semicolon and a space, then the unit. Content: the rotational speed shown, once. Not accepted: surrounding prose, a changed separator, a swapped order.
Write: 600; rpm
